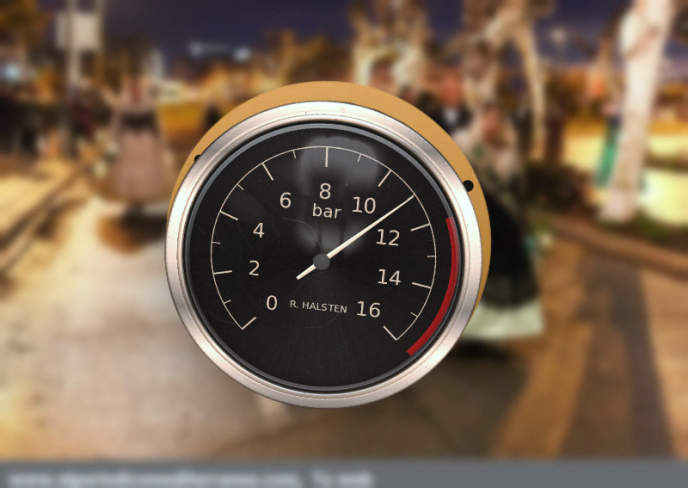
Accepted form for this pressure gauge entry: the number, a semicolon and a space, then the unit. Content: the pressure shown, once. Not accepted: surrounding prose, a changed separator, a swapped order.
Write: 11; bar
